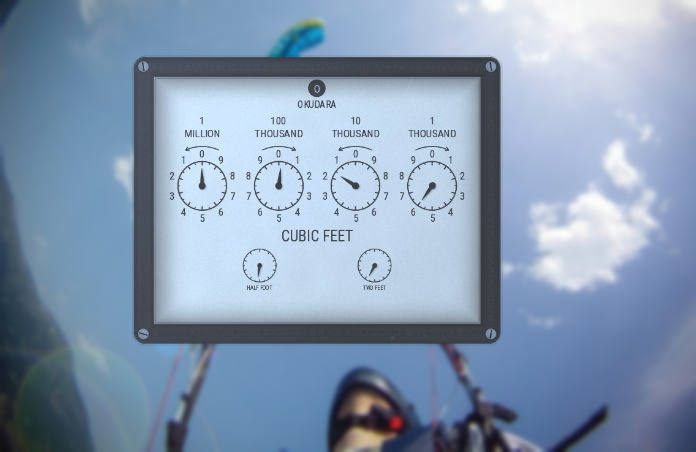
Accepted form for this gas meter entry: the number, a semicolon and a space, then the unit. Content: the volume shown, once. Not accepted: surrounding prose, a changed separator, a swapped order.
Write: 1600; ft³
